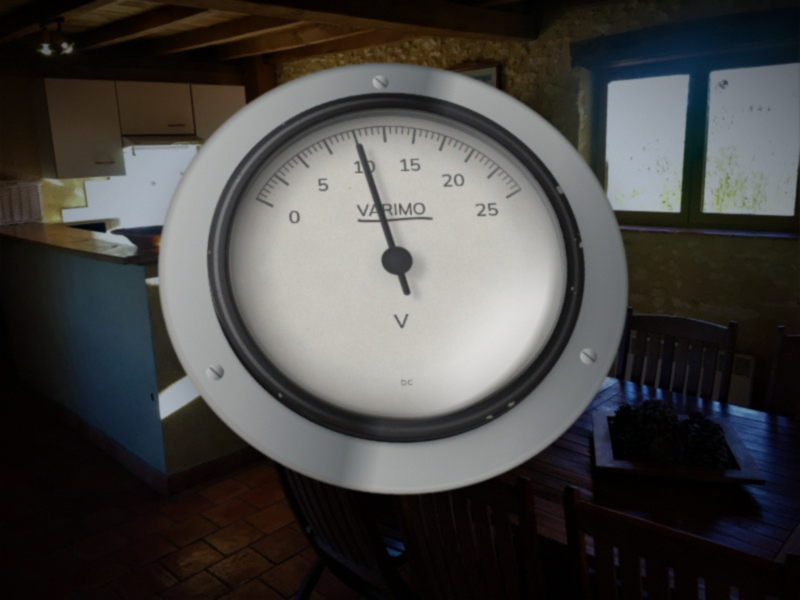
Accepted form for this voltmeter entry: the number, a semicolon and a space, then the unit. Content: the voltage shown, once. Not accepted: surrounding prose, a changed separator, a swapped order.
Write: 10; V
